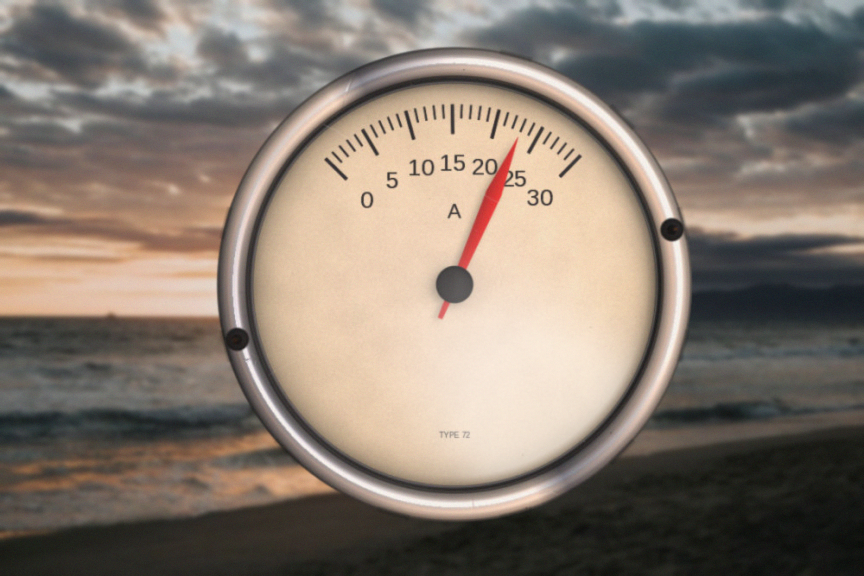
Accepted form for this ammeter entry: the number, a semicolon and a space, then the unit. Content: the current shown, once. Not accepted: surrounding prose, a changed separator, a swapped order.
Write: 23; A
